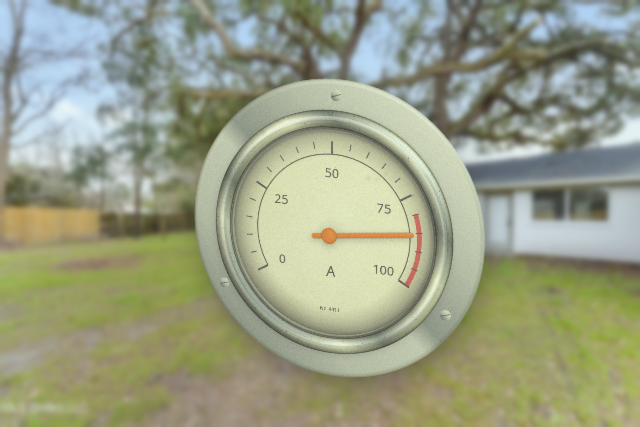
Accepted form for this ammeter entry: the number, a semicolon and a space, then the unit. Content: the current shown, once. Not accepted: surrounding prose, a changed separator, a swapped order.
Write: 85; A
